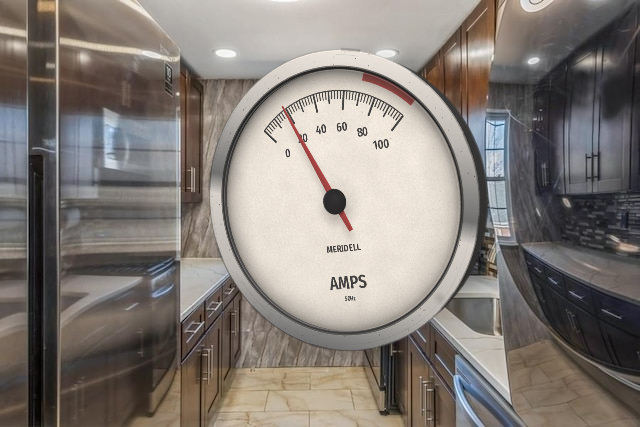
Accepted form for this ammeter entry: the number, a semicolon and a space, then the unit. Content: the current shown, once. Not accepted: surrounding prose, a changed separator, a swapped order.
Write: 20; A
